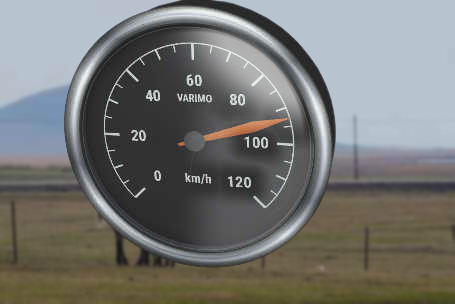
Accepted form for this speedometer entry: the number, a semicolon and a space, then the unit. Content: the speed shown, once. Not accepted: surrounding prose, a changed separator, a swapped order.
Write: 92.5; km/h
